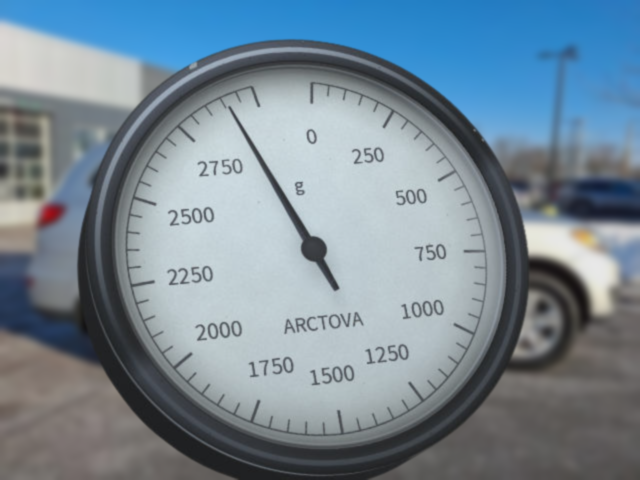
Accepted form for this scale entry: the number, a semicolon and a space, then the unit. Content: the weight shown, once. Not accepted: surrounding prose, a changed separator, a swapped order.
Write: 2900; g
